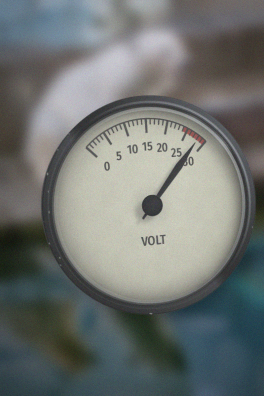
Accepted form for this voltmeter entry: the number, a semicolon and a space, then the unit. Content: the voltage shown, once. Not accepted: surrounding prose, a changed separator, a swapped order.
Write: 28; V
